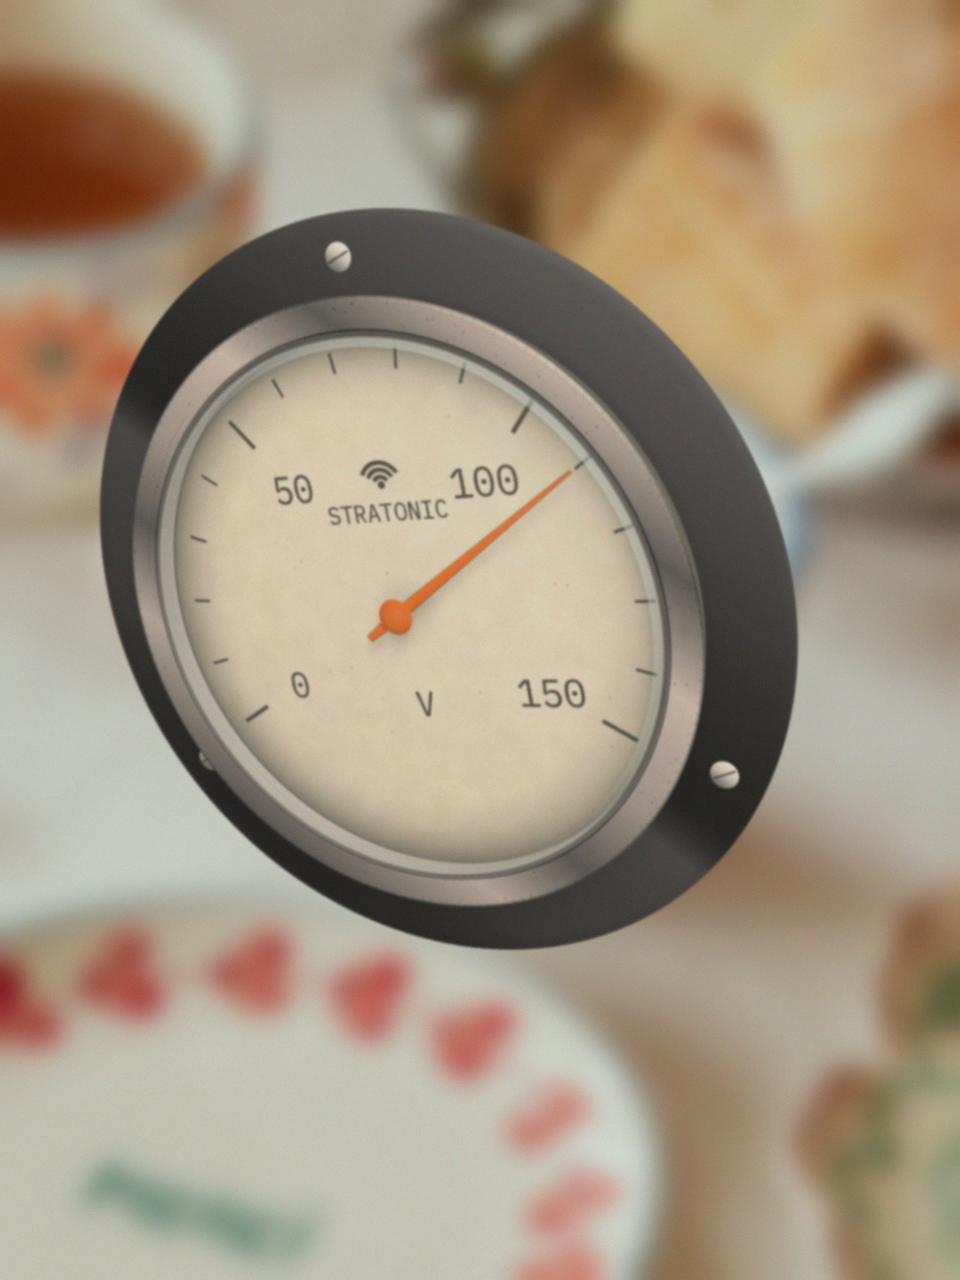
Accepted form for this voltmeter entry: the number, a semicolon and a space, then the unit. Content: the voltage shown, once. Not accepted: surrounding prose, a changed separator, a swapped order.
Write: 110; V
